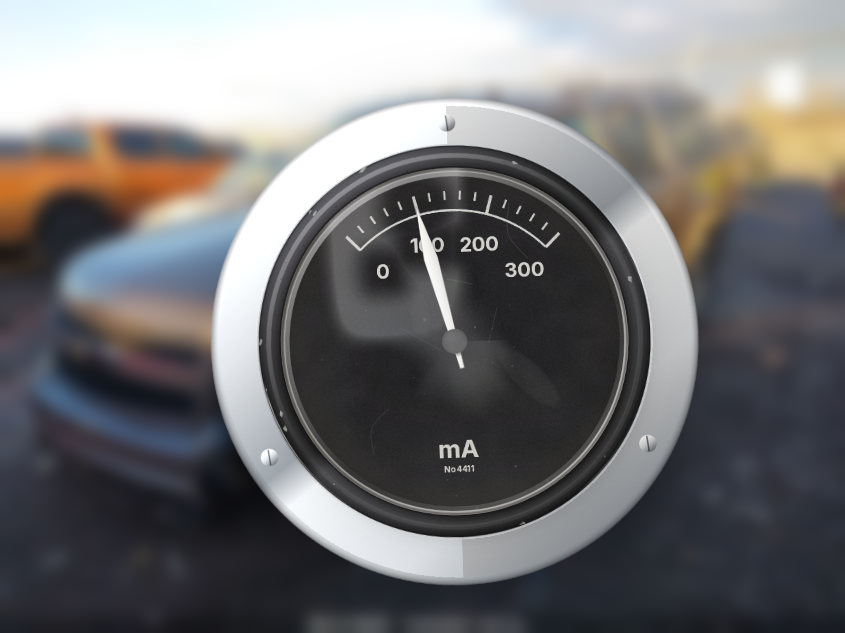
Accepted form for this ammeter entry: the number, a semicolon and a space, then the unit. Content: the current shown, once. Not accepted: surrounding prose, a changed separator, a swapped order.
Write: 100; mA
